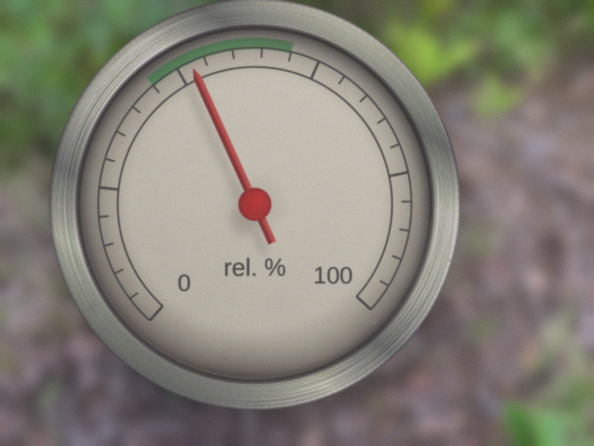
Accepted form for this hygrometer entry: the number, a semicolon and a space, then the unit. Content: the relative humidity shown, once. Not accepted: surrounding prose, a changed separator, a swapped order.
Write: 42; %
